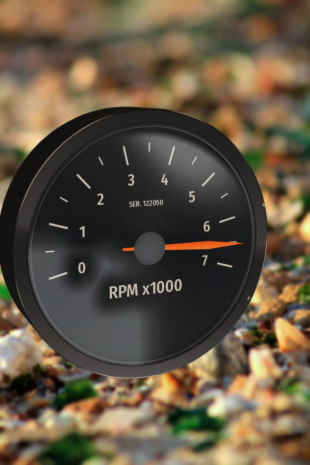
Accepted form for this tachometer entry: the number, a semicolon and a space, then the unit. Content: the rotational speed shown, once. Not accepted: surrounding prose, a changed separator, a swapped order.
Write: 6500; rpm
